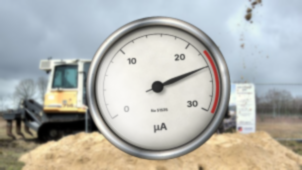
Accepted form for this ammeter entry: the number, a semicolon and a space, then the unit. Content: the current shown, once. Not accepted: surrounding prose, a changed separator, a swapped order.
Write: 24; µA
